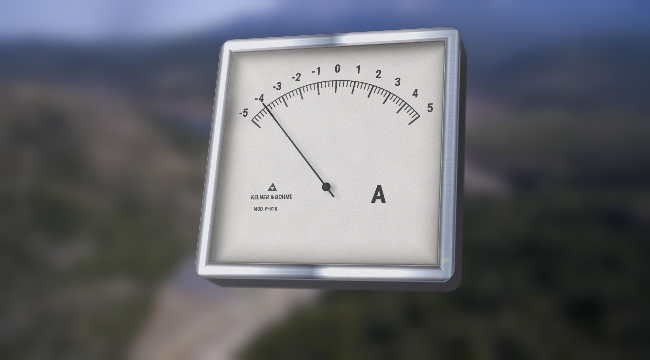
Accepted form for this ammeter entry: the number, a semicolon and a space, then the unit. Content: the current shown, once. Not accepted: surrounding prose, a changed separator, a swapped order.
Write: -4; A
